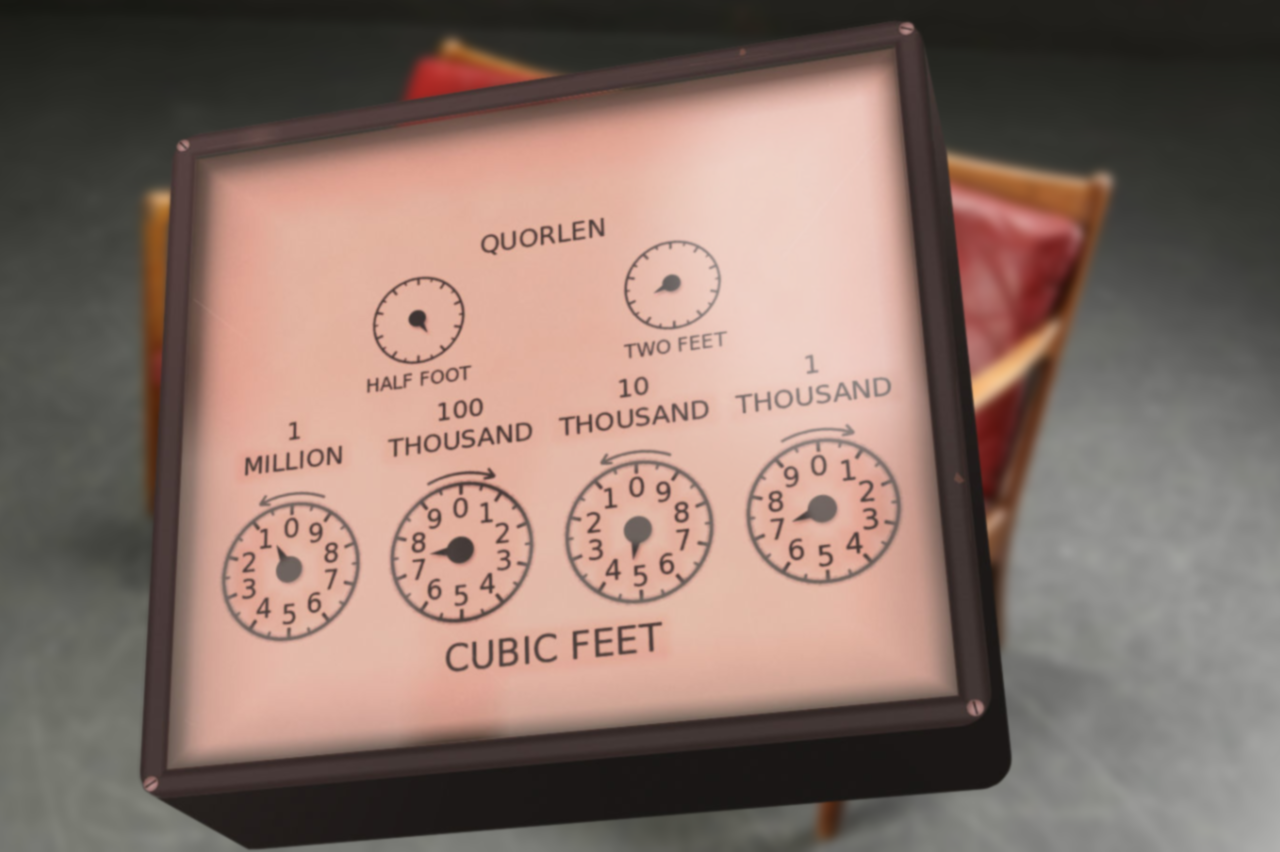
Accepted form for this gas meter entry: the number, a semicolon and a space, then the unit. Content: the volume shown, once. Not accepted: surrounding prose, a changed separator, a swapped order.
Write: 74700; ft³
